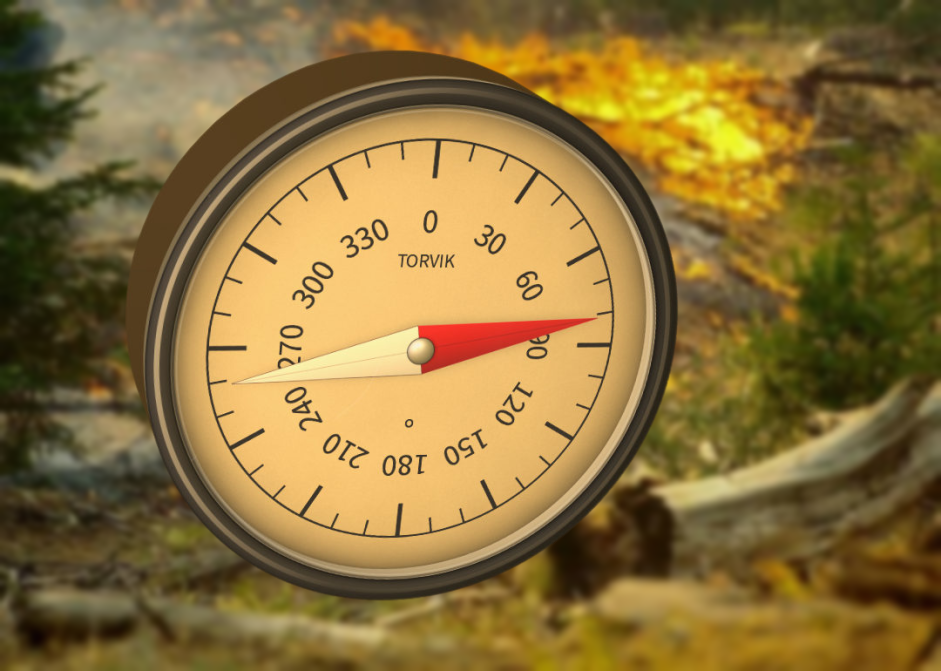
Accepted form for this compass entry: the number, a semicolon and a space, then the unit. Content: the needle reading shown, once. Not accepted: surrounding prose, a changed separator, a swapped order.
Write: 80; °
